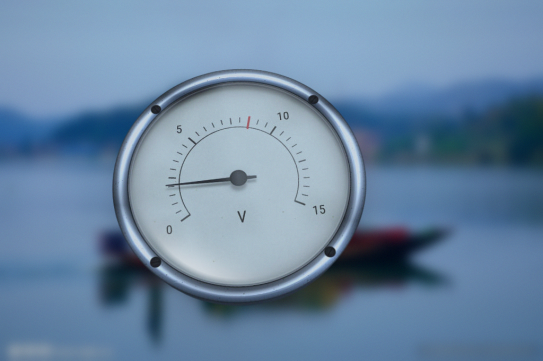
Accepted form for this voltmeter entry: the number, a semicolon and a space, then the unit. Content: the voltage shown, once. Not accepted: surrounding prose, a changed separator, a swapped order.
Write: 2; V
